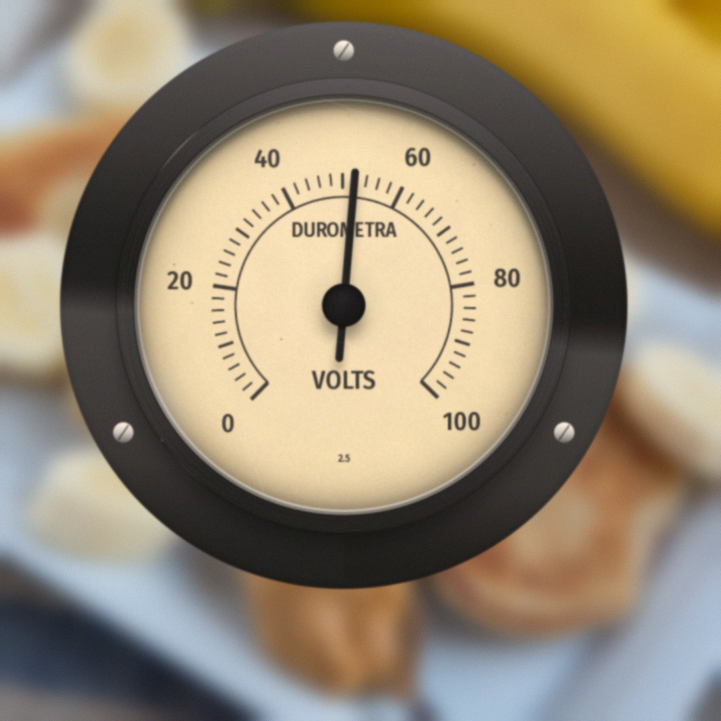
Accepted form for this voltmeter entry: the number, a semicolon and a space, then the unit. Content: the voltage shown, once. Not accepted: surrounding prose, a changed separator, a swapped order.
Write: 52; V
